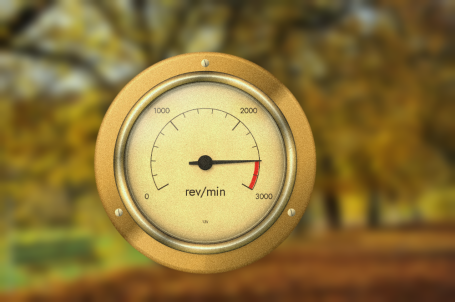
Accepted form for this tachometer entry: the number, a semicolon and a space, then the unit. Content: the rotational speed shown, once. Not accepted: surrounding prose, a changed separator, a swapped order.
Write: 2600; rpm
